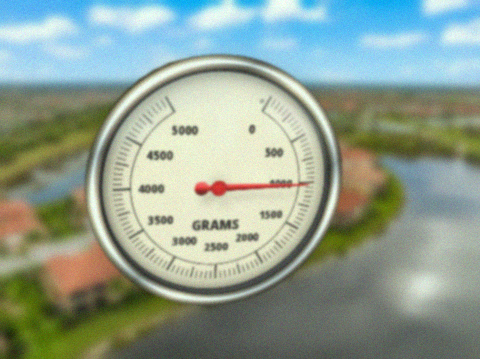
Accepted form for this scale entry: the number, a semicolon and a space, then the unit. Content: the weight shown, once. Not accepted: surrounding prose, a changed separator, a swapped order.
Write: 1000; g
